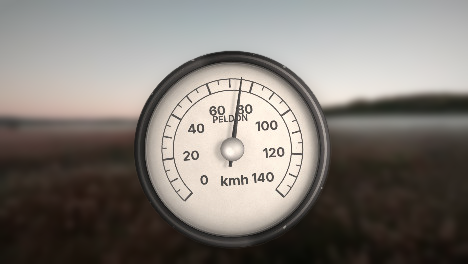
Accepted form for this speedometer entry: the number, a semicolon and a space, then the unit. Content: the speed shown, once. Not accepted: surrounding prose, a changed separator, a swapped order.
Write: 75; km/h
